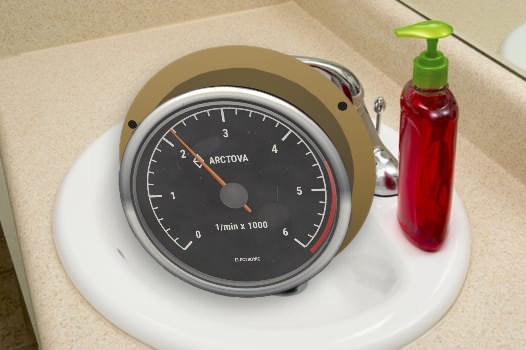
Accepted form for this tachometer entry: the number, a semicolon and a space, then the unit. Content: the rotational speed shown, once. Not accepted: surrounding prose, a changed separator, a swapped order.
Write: 2200; rpm
